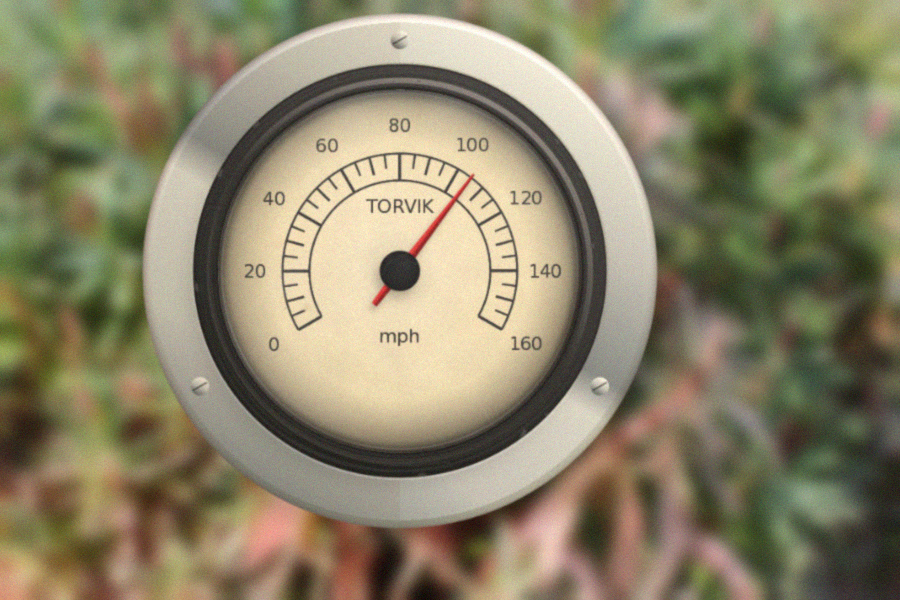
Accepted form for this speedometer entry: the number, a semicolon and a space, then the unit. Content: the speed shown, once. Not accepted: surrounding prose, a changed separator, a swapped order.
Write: 105; mph
